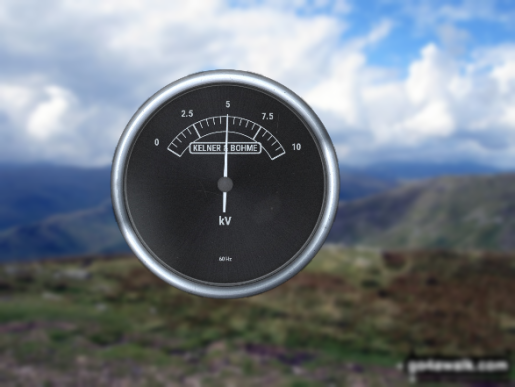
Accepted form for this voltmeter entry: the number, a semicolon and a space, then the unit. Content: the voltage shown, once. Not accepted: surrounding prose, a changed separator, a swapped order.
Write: 5; kV
